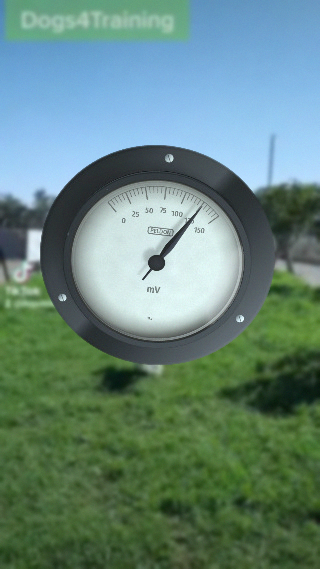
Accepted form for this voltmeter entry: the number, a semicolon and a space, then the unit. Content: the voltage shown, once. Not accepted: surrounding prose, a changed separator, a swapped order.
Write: 125; mV
